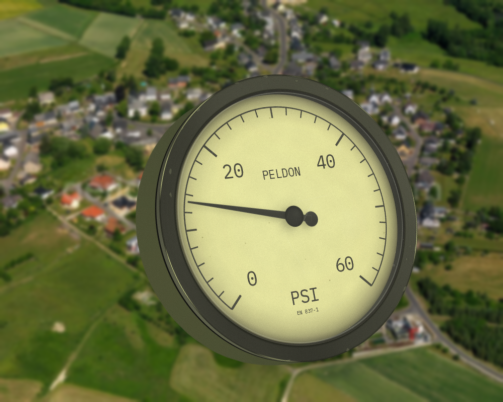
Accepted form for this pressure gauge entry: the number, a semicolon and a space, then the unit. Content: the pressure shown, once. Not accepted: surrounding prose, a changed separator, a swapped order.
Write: 13; psi
